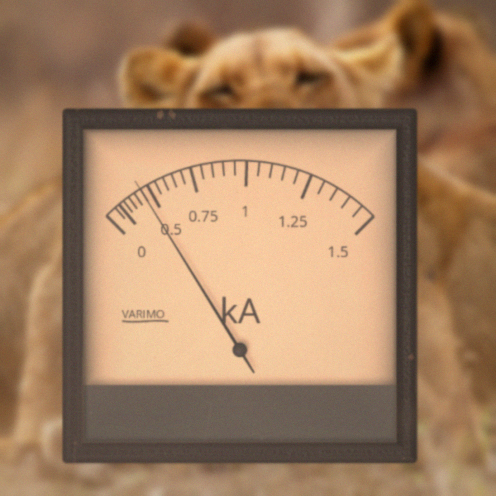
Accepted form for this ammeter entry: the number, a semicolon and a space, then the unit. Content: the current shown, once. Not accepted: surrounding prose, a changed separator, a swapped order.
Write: 0.45; kA
